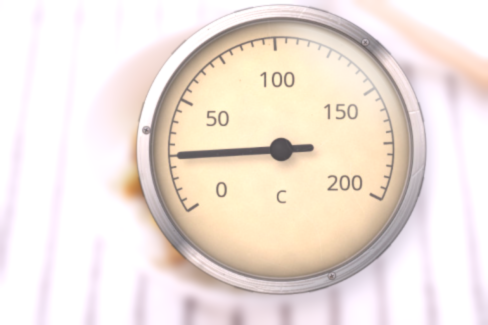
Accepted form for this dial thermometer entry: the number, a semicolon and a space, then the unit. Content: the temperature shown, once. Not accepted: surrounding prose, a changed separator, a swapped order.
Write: 25; °C
